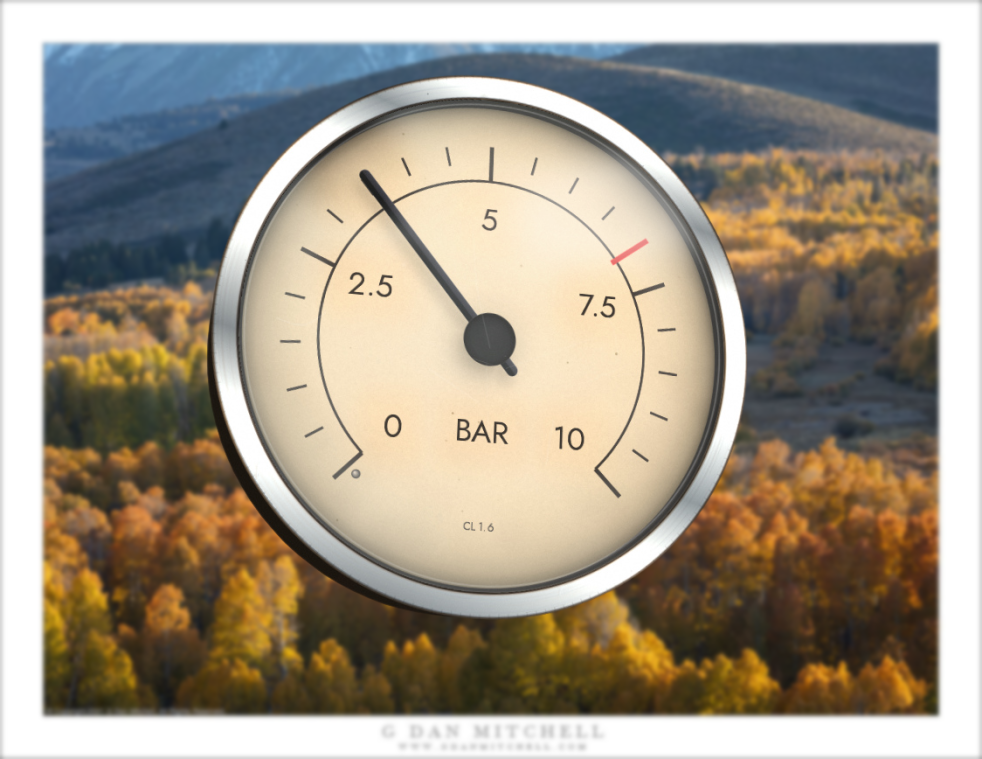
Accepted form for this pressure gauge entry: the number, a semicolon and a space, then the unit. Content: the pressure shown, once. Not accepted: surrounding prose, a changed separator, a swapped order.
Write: 3.5; bar
